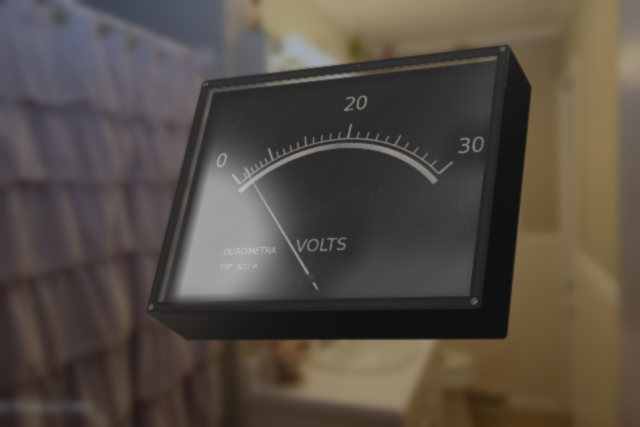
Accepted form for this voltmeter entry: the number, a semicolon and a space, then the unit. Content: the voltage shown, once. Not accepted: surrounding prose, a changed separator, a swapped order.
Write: 5; V
